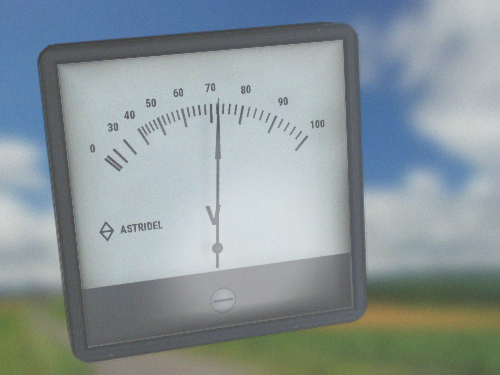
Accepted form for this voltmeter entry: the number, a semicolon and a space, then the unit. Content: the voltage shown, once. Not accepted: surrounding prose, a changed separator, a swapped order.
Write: 72; V
